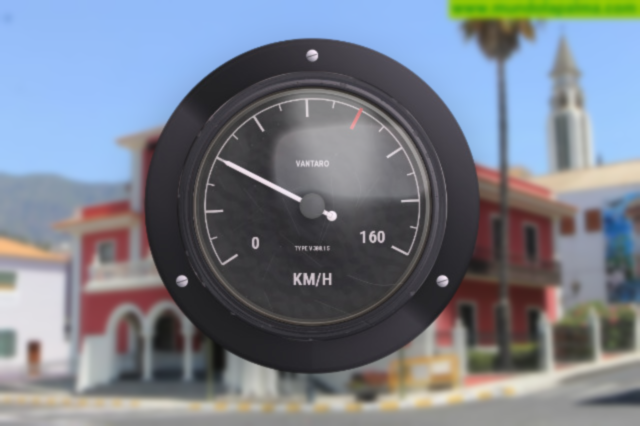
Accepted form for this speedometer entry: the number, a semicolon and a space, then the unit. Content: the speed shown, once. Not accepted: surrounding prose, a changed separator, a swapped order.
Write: 40; km/h
